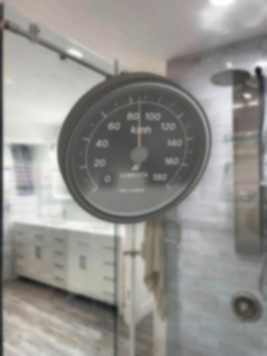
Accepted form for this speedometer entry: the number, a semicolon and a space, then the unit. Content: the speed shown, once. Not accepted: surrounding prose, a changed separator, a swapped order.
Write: 85; km/h
